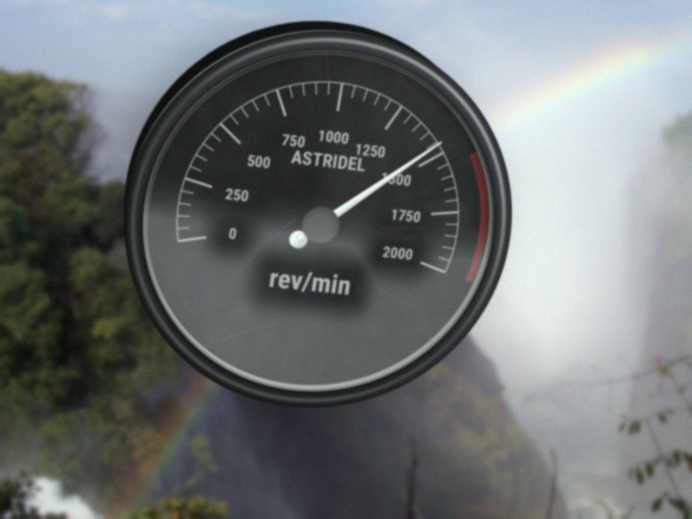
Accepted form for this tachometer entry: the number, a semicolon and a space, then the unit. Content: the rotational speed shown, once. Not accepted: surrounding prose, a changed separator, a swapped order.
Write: 1450; rpm
